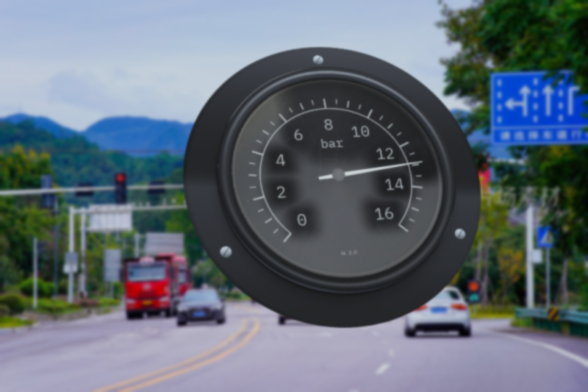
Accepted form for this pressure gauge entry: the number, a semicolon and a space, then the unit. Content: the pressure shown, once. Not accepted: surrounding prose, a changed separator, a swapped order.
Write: 13; bar
